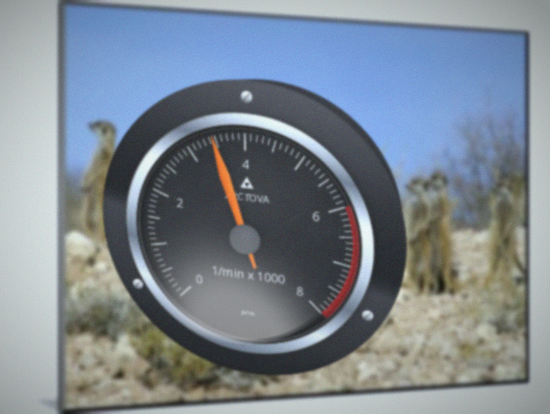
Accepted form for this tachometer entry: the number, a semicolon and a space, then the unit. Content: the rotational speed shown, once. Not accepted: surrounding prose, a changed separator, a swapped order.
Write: 3500; rpm
